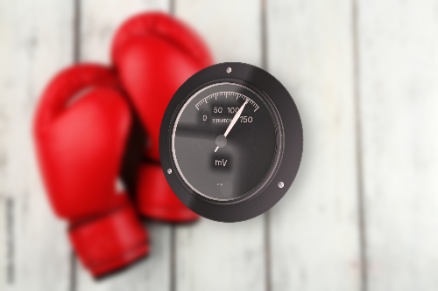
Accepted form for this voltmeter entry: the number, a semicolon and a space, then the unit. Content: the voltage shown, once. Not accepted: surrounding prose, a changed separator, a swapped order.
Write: 125; mV
